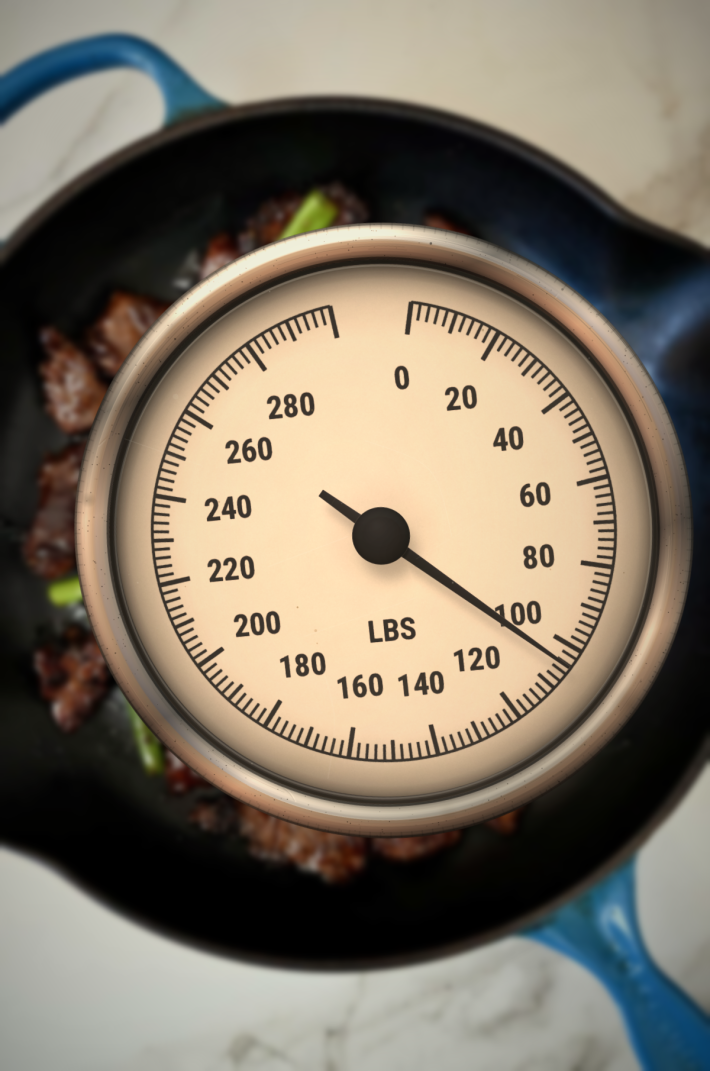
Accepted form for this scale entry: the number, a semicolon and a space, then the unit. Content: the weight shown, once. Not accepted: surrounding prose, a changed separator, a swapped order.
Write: 104; lb
